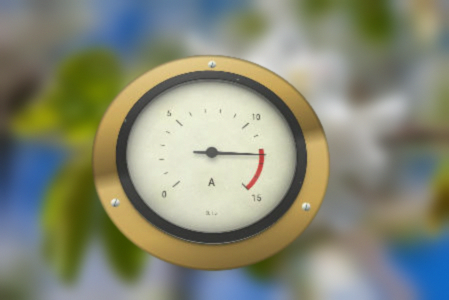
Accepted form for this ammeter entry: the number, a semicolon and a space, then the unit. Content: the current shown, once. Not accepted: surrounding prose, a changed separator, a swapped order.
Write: 12.5; A
